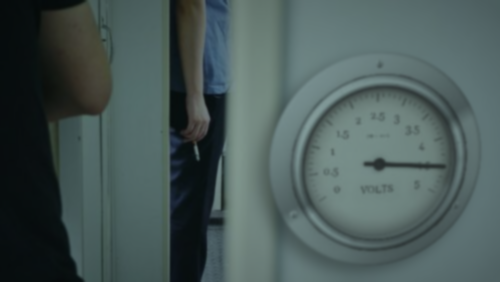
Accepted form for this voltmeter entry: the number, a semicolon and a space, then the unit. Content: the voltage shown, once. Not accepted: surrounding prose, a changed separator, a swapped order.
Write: 4.5; V
